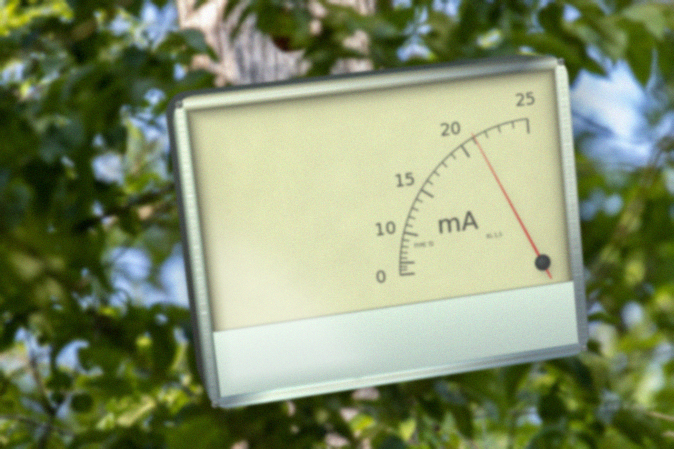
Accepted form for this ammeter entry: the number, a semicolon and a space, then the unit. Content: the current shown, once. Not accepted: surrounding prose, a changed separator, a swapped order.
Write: 21; mA
